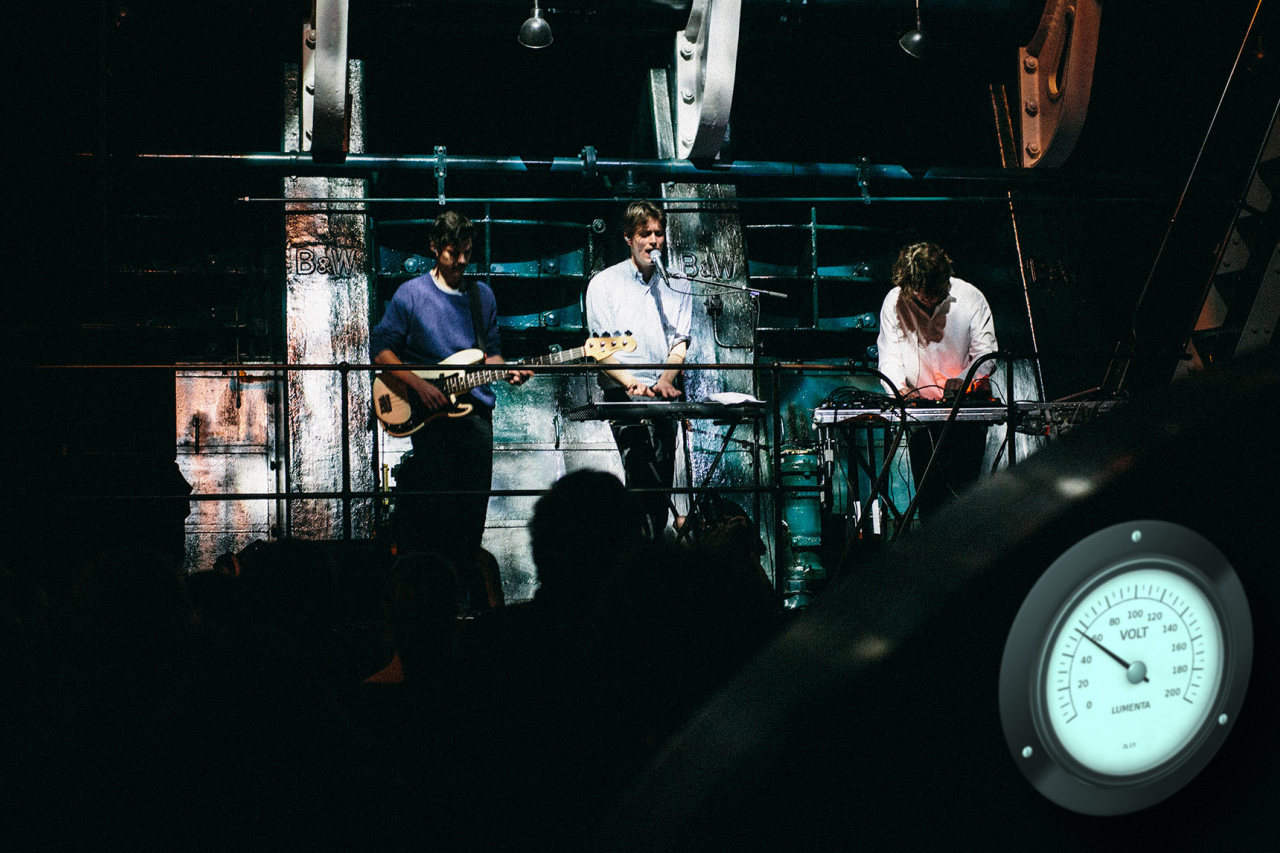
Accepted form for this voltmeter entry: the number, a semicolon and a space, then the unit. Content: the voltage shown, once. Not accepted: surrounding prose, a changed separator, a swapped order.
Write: 55; V
